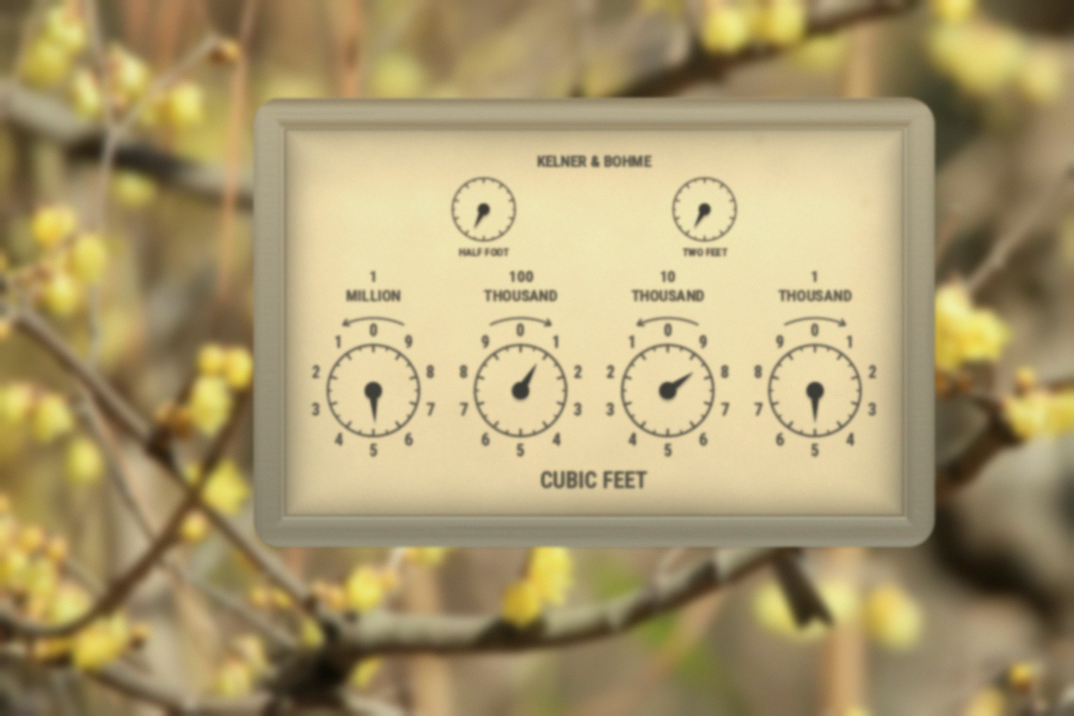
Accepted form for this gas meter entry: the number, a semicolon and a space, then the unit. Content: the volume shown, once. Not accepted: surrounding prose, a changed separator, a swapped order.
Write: 508500; ft³
